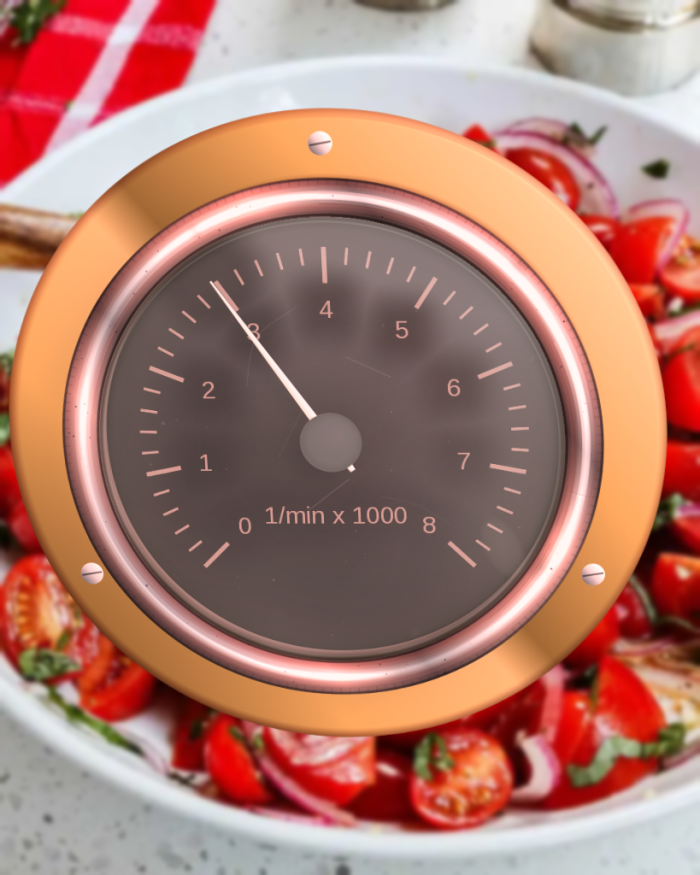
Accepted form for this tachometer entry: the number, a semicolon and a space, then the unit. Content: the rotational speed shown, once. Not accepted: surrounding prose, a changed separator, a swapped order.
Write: 3000; rpm
